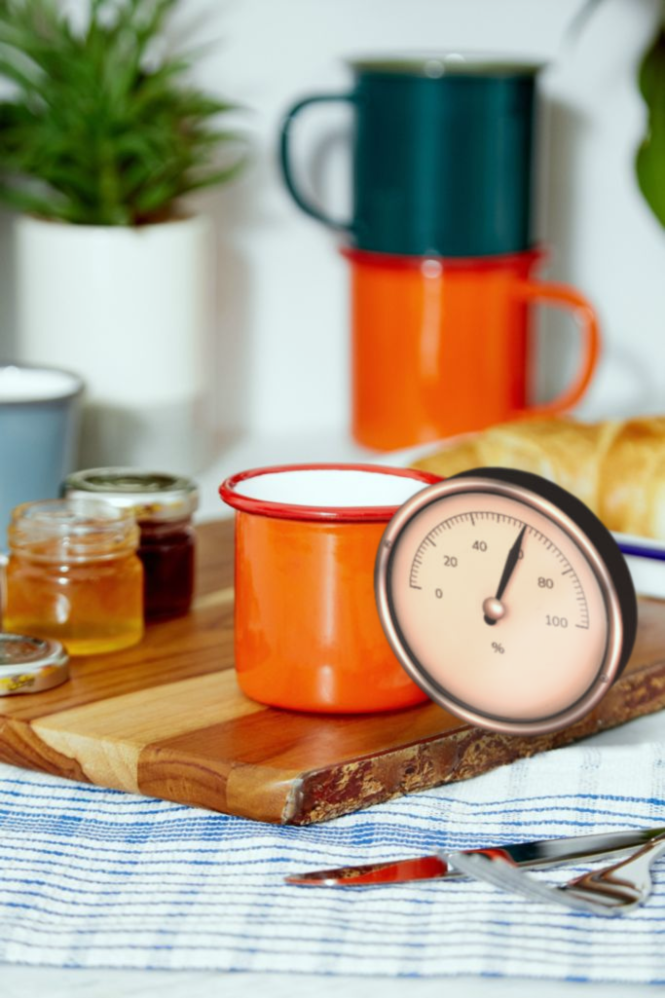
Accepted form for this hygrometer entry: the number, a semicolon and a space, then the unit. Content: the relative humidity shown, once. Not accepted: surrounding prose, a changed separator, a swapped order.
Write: 60; %
